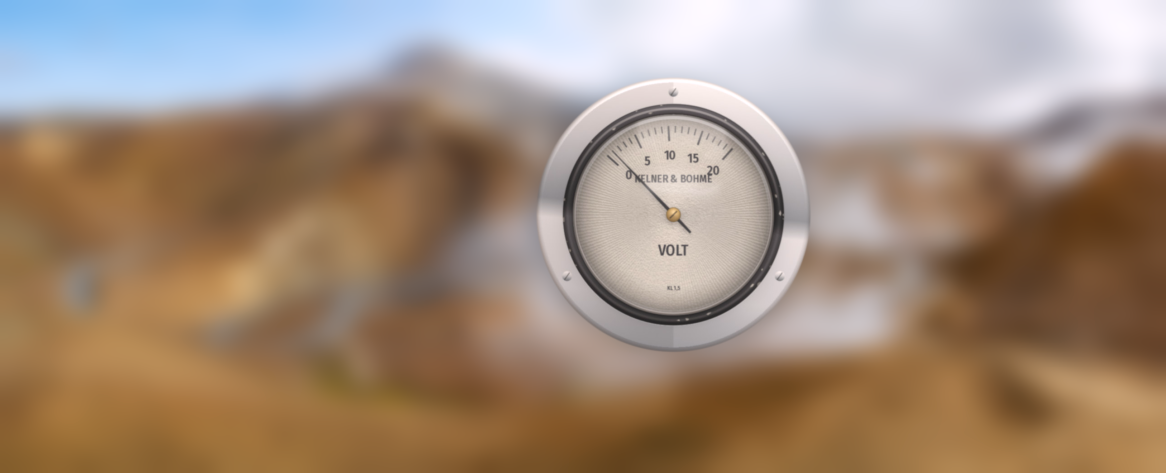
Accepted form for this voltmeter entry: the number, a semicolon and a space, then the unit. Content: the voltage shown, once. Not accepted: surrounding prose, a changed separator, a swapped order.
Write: 1; V
